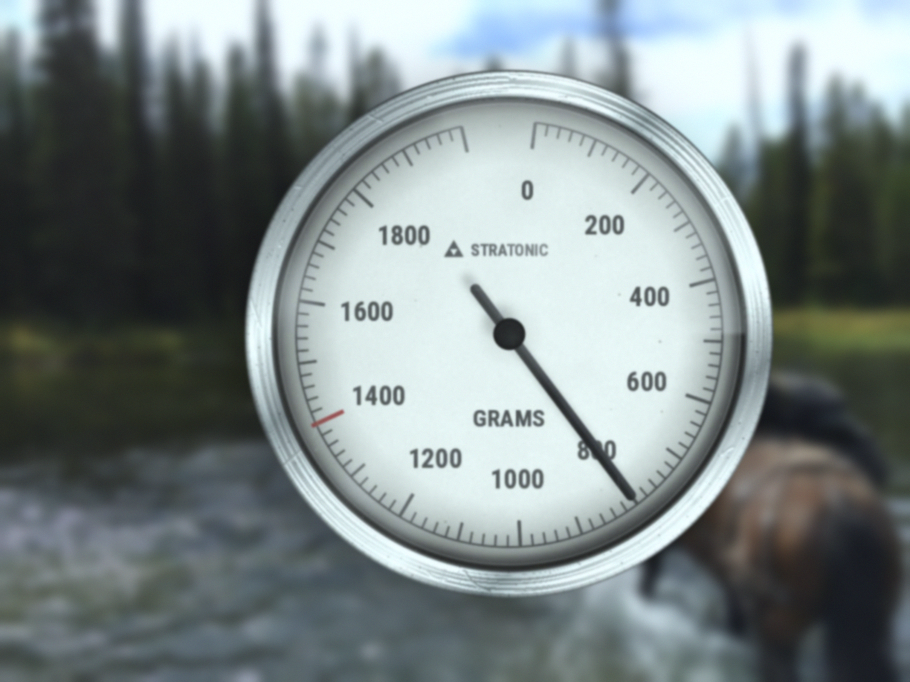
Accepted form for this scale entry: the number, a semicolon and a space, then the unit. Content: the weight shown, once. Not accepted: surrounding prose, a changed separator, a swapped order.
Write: 800; g
